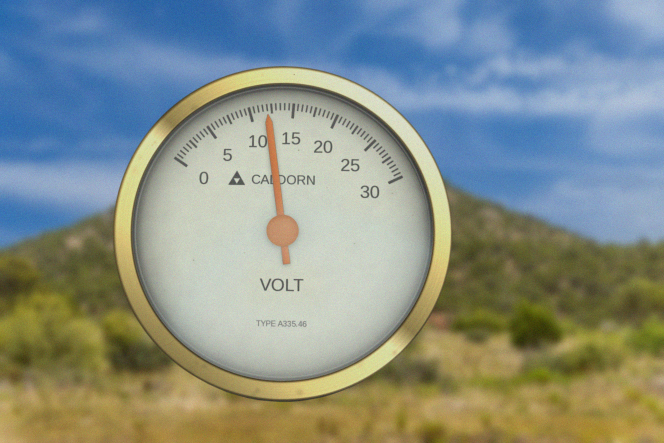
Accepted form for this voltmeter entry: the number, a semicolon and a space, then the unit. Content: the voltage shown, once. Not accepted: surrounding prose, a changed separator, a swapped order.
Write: 12; V
